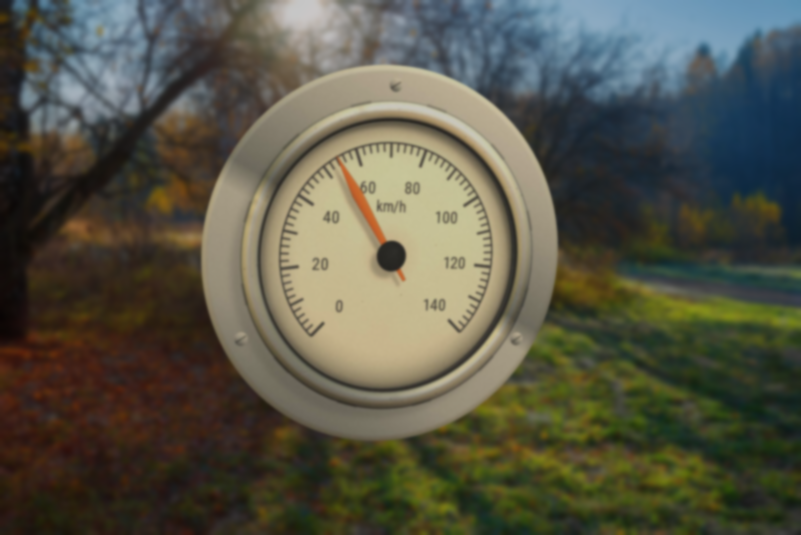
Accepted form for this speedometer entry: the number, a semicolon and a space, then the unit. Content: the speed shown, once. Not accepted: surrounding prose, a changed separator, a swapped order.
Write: 54; km/h
